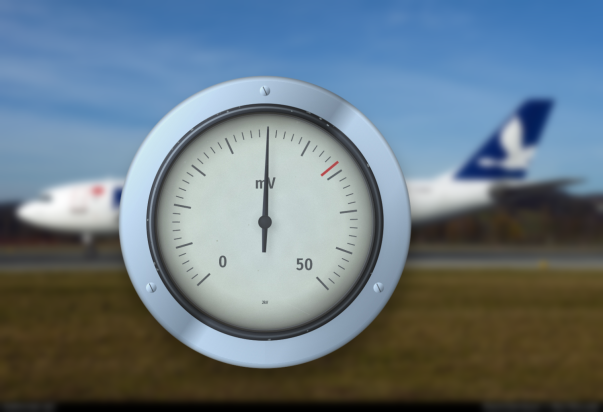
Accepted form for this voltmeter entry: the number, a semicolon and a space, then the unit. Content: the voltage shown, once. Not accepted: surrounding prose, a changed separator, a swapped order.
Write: 25; mV
